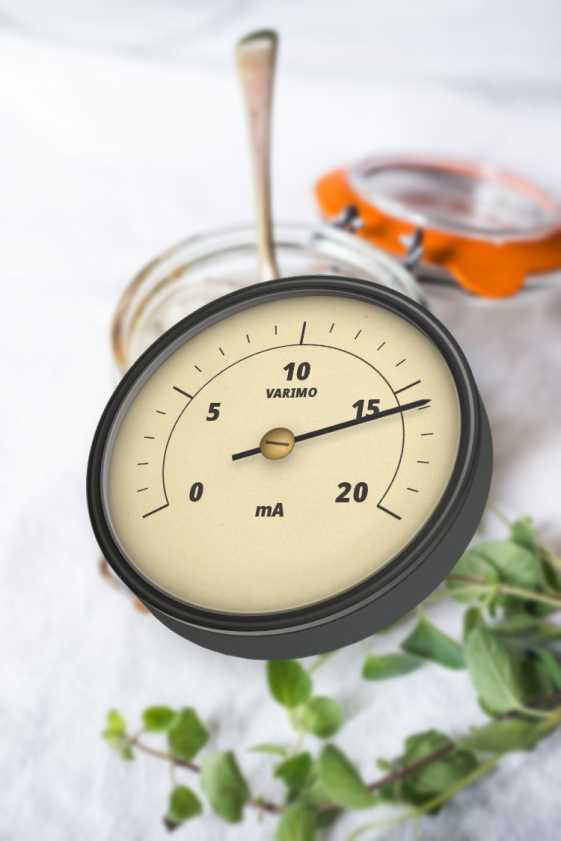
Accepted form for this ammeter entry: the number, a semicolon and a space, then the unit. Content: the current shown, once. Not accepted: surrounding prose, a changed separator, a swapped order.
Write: 16; mA
